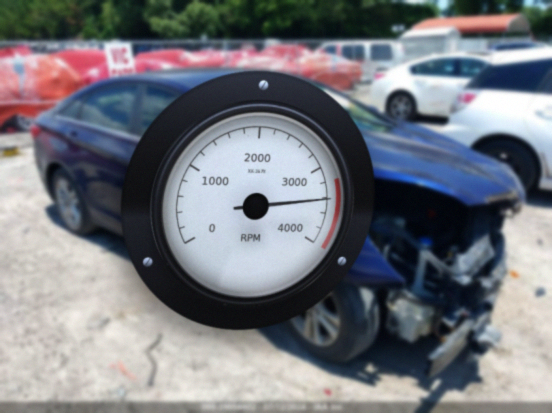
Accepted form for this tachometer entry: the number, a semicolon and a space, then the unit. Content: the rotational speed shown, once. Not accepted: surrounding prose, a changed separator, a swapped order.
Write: 3400; rpm
